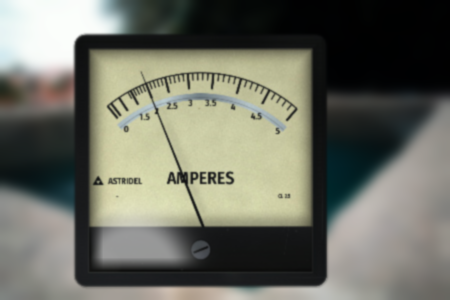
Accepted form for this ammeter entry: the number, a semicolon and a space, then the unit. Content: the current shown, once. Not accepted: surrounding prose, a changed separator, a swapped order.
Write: 2; A
